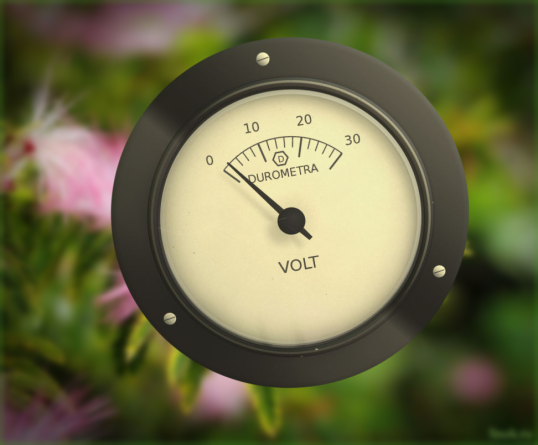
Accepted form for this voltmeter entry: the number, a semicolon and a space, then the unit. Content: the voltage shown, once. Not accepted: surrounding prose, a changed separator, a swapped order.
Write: 2; V
